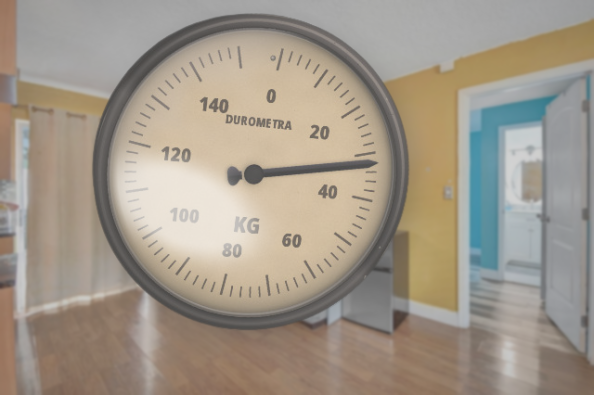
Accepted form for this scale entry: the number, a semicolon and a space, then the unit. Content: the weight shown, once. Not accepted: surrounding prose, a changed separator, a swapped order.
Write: 32; kg
